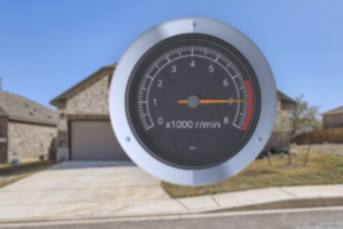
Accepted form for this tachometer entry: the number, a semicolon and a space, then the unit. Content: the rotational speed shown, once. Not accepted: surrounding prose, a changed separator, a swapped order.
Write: 7000; rpm
